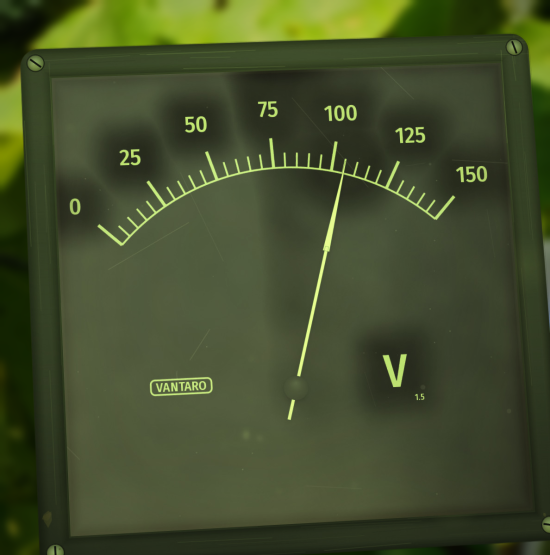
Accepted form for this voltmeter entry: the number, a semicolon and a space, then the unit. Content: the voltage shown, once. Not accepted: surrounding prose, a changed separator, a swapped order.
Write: 105; V
